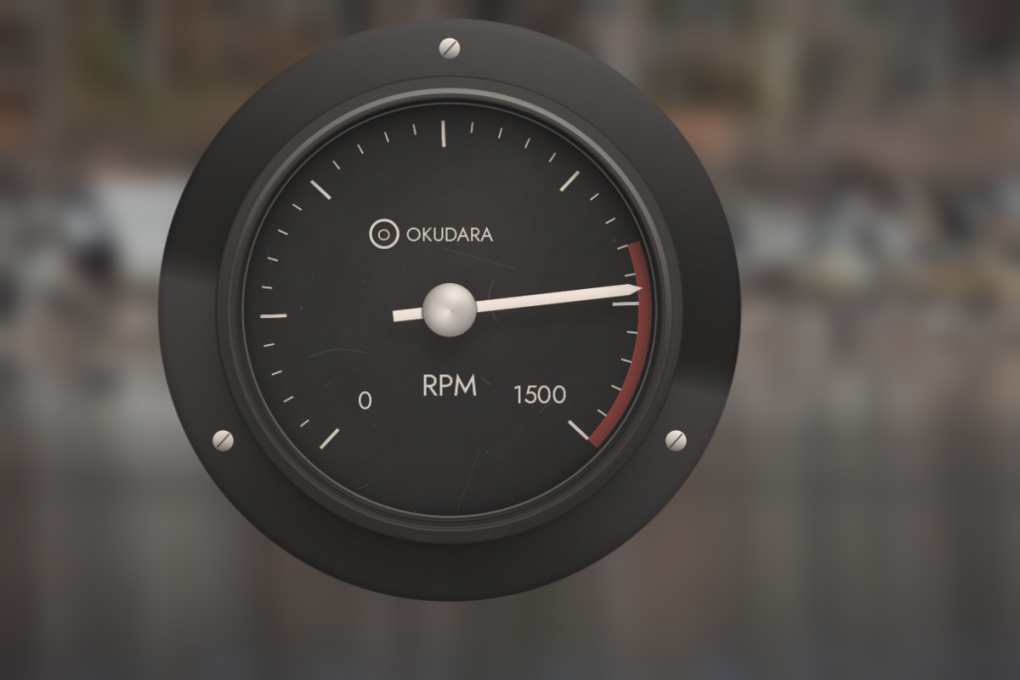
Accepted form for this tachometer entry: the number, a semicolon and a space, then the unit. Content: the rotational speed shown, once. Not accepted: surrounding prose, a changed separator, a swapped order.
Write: 1225; rpm
